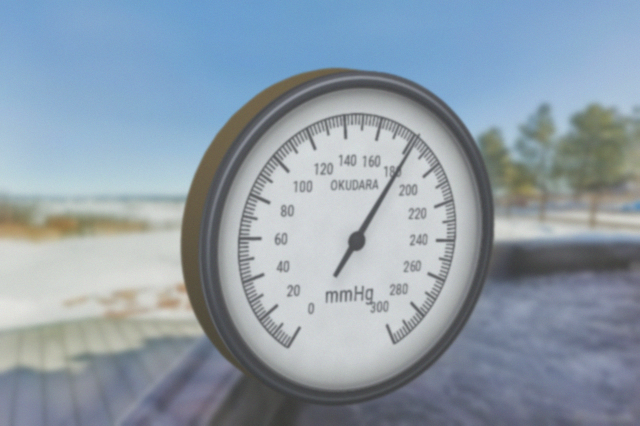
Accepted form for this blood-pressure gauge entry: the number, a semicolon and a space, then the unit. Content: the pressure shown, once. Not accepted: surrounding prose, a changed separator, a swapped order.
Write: 180; mmHg
